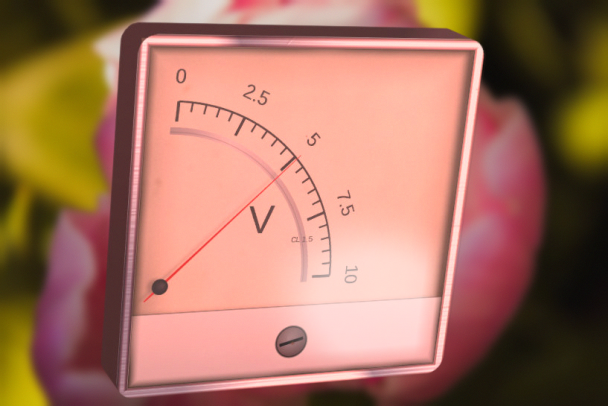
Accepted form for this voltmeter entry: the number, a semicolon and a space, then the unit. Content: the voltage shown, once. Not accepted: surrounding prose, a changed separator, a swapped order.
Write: 5; V
